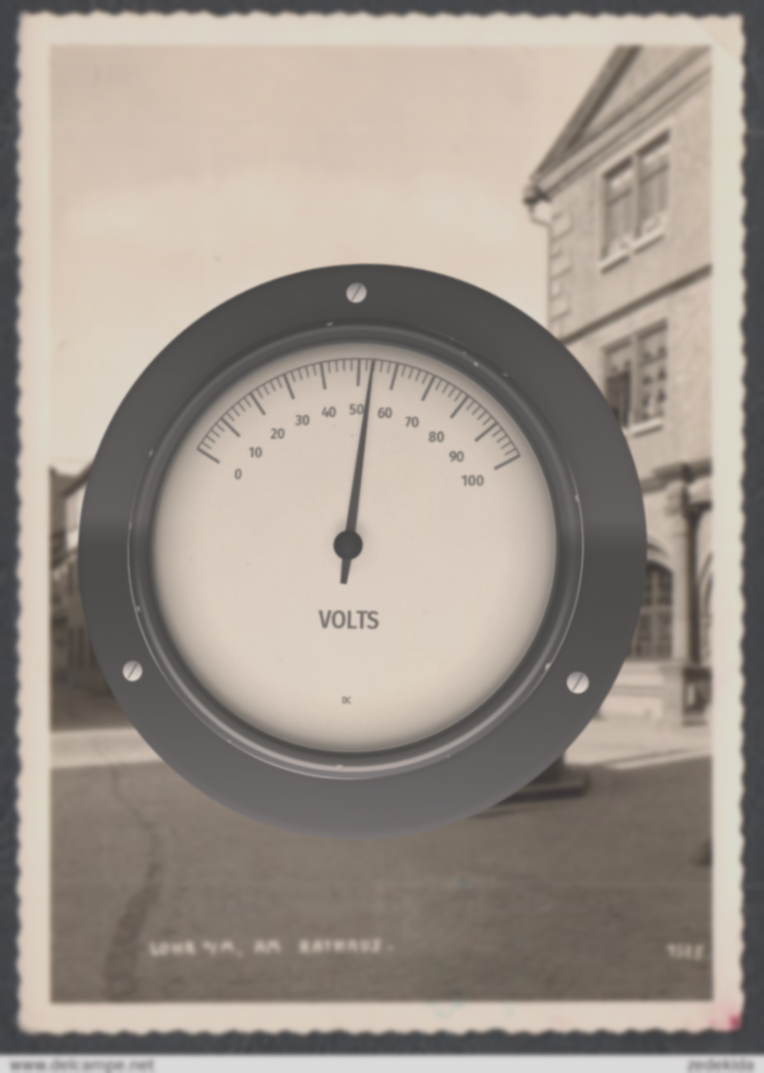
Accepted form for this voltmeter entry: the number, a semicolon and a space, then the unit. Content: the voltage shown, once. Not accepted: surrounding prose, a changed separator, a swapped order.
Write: 54; V
